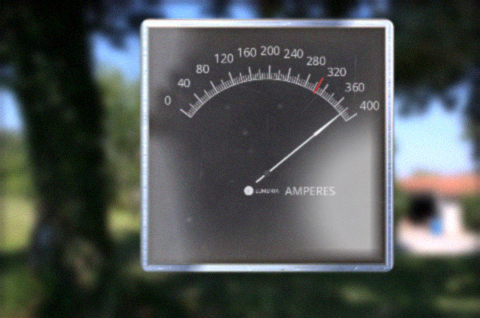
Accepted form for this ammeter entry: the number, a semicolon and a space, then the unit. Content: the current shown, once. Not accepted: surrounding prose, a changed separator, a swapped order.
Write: 380; A
